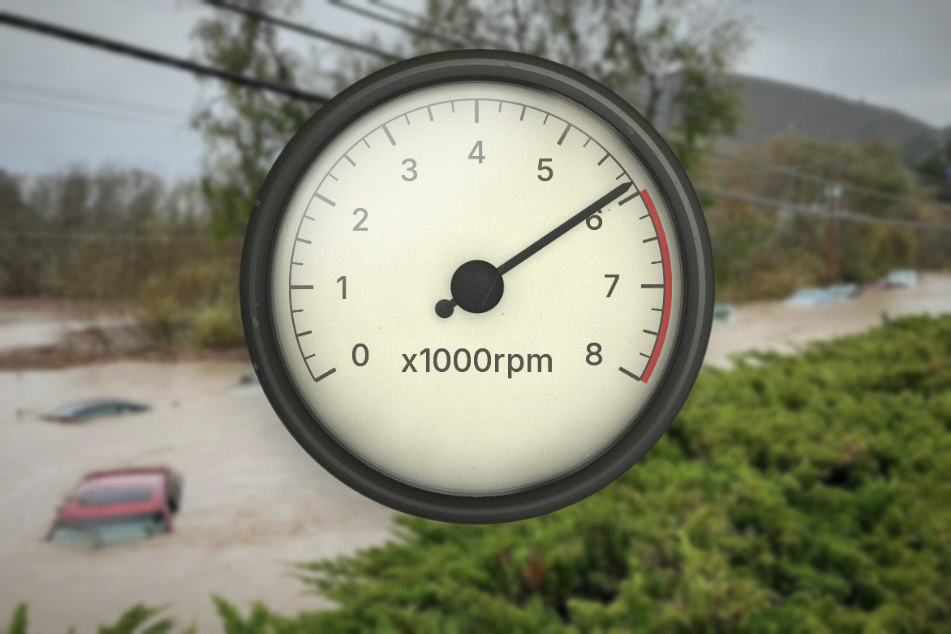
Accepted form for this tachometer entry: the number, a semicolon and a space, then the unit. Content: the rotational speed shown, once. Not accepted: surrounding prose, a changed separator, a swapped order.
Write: 5875; rpm
